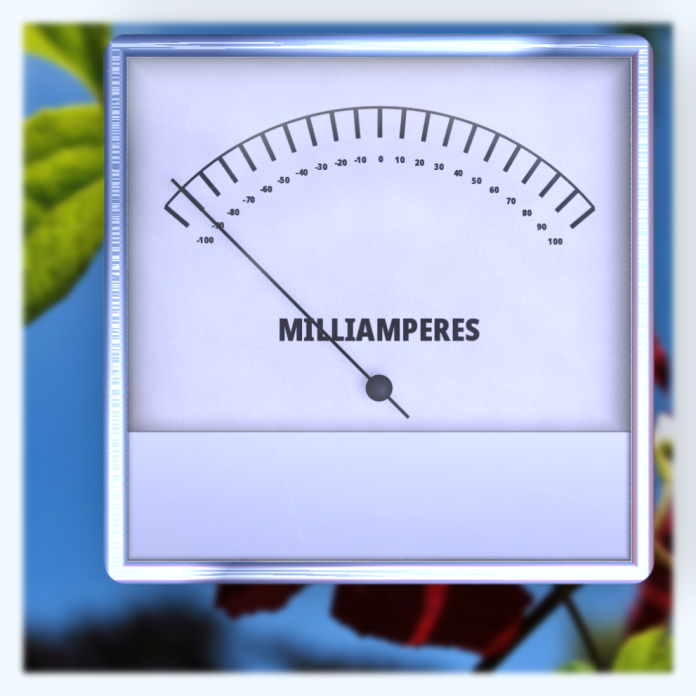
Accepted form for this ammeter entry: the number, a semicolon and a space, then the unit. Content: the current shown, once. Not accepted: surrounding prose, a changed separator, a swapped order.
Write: -90; mA
